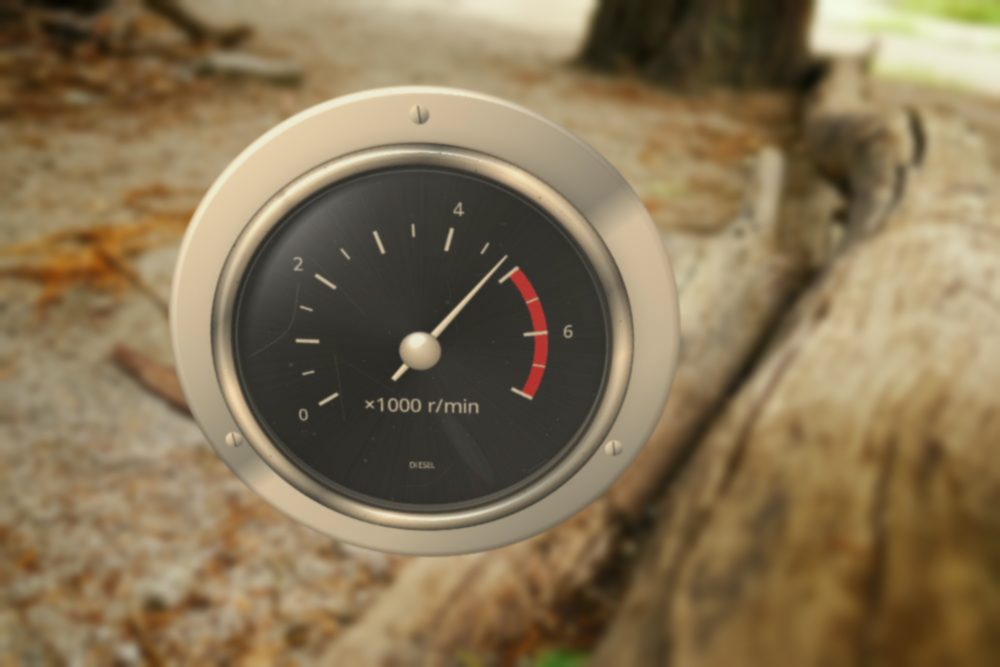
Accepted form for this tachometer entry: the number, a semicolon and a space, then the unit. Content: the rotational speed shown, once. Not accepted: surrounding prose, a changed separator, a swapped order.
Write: 4750; rpm
